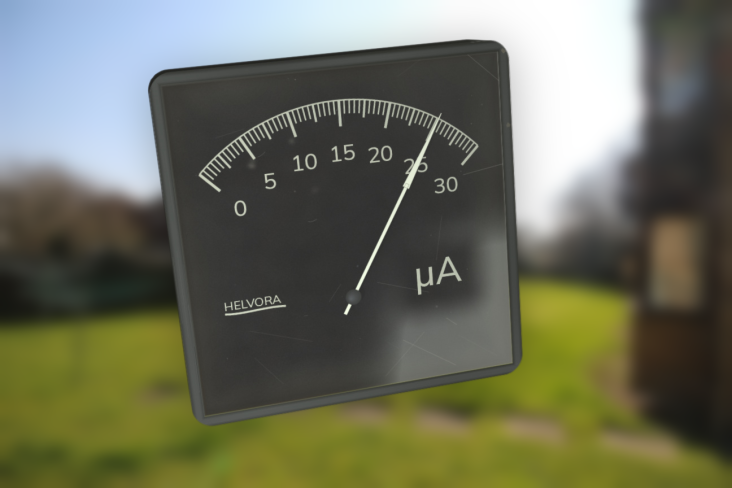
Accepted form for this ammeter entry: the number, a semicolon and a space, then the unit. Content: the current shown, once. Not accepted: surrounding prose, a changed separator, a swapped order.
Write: 25; µA
